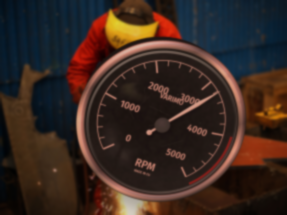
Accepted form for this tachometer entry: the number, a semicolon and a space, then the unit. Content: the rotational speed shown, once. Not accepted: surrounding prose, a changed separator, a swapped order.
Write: 3200; rpm
